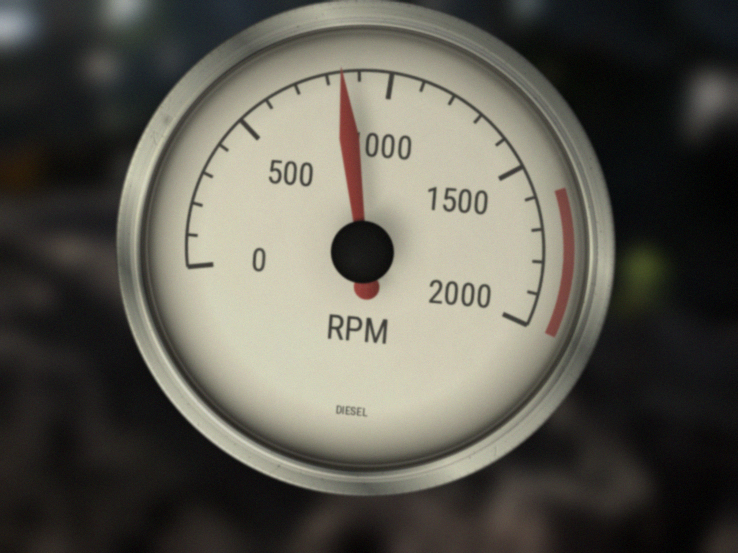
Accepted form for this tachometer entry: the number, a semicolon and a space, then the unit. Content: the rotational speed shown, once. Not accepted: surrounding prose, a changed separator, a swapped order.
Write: 850; rpm
